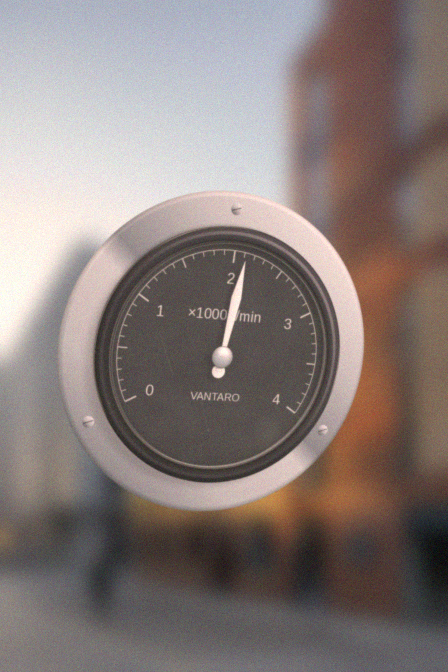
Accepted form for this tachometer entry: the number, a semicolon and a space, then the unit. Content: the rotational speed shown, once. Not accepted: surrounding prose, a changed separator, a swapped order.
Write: 2100; rpm
